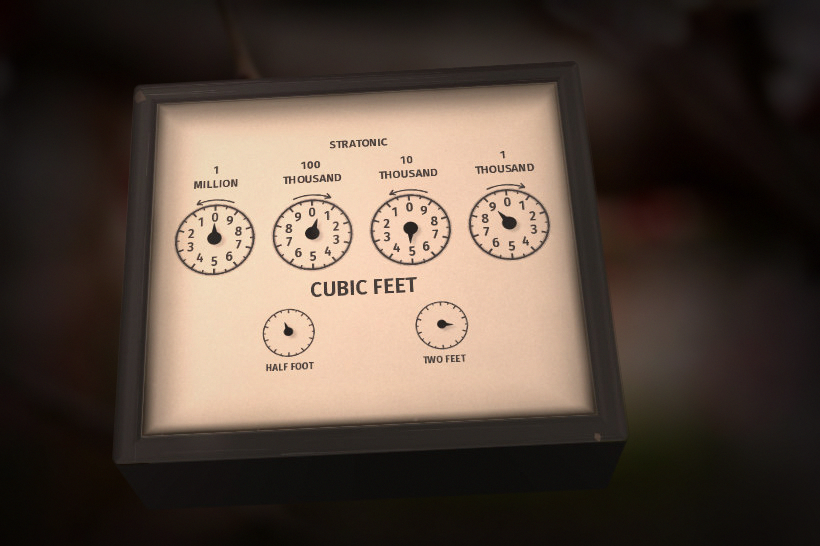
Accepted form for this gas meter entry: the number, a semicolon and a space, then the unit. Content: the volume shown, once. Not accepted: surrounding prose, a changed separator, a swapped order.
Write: 4900; ft³
